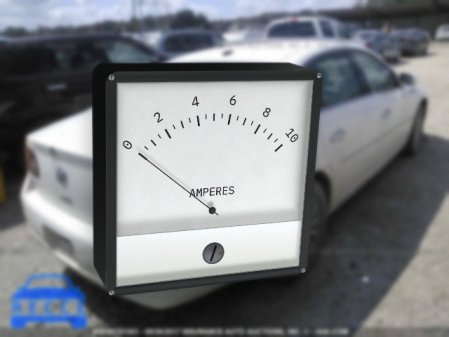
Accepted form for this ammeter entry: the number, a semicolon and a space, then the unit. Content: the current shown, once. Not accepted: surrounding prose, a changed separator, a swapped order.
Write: 0; A
